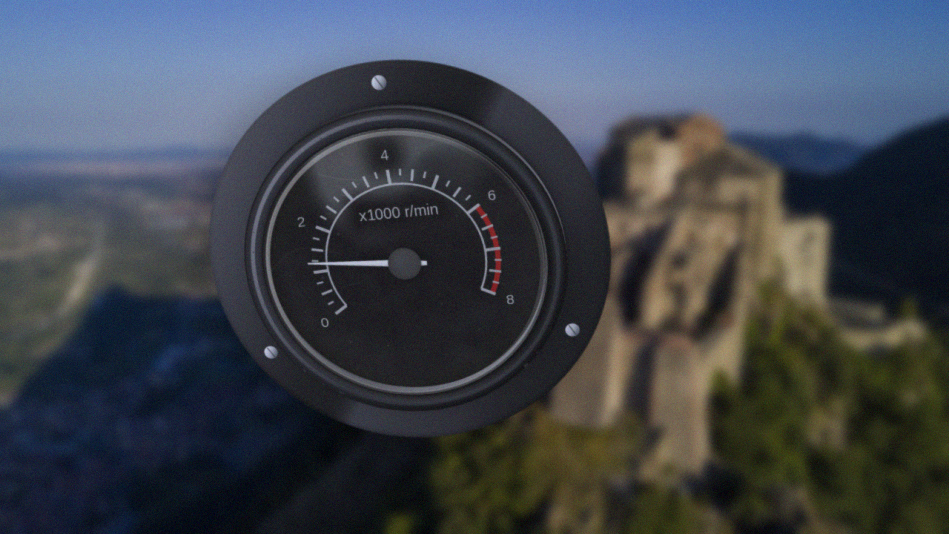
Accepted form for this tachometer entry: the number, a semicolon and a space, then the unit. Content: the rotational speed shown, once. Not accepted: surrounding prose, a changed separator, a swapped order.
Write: 1250; rpm
